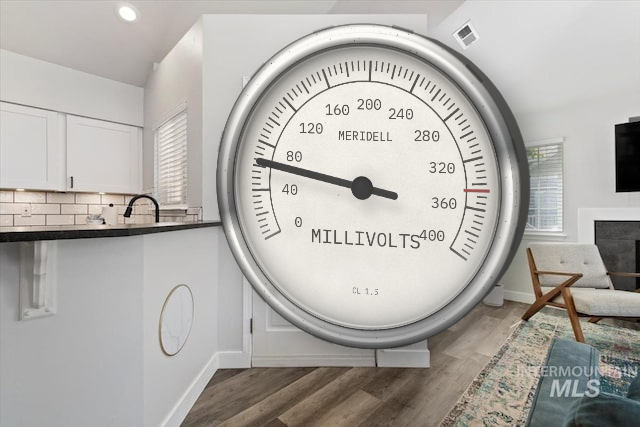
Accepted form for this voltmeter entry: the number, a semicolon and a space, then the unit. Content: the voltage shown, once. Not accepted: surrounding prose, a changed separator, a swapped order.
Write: 65; mV
